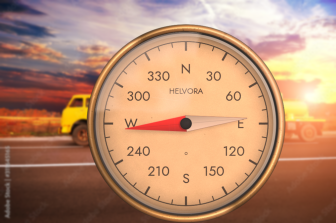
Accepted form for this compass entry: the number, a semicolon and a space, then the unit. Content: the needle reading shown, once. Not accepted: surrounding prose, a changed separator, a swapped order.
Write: 265; °
